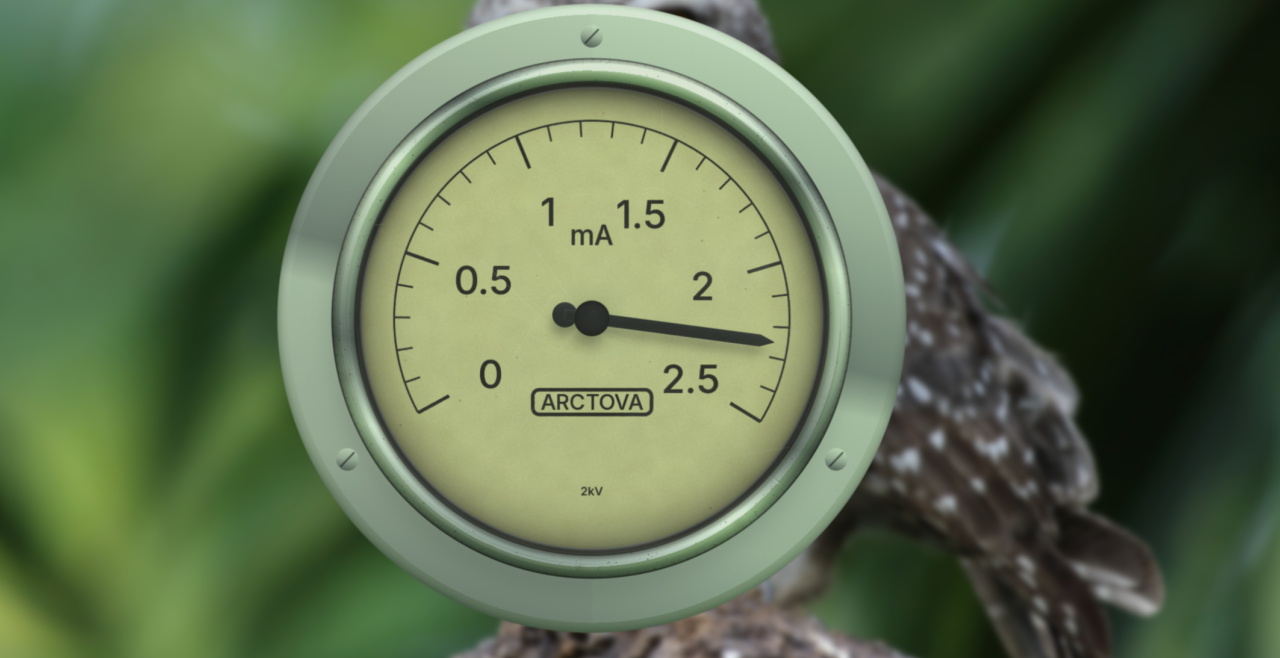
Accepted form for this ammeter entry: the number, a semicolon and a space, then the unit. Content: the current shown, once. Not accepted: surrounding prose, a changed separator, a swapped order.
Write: 2.25; mA
